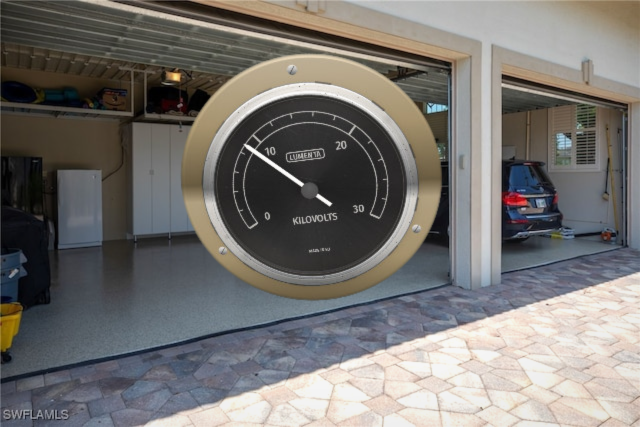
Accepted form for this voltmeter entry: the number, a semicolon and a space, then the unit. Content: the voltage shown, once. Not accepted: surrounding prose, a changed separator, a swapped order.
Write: 9; kV
